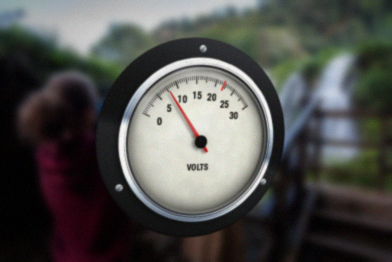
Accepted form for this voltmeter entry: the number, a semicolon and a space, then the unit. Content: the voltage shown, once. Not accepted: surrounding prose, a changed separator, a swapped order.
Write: 7.5; V
